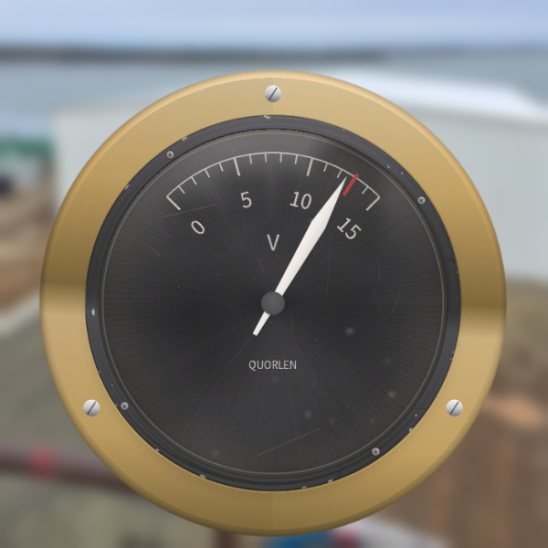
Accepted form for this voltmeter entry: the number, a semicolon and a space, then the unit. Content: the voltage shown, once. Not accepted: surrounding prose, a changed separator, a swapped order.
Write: 12.5; V
